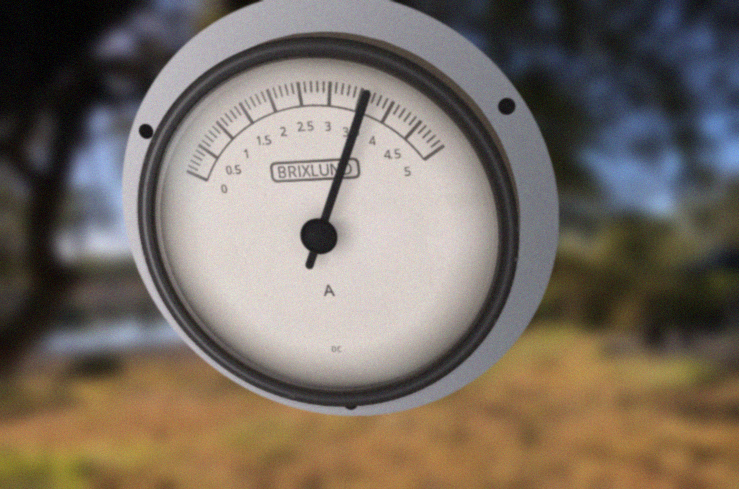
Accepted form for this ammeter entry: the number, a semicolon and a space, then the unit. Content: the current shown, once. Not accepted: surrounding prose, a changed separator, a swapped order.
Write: 3.6; A
